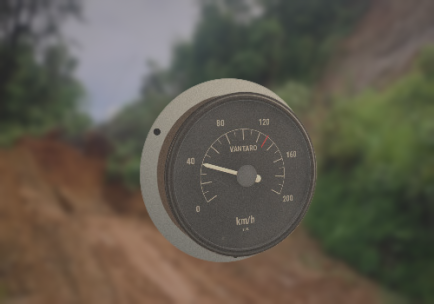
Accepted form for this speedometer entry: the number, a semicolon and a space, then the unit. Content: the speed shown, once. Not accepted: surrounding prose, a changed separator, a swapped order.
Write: 40; km/h
